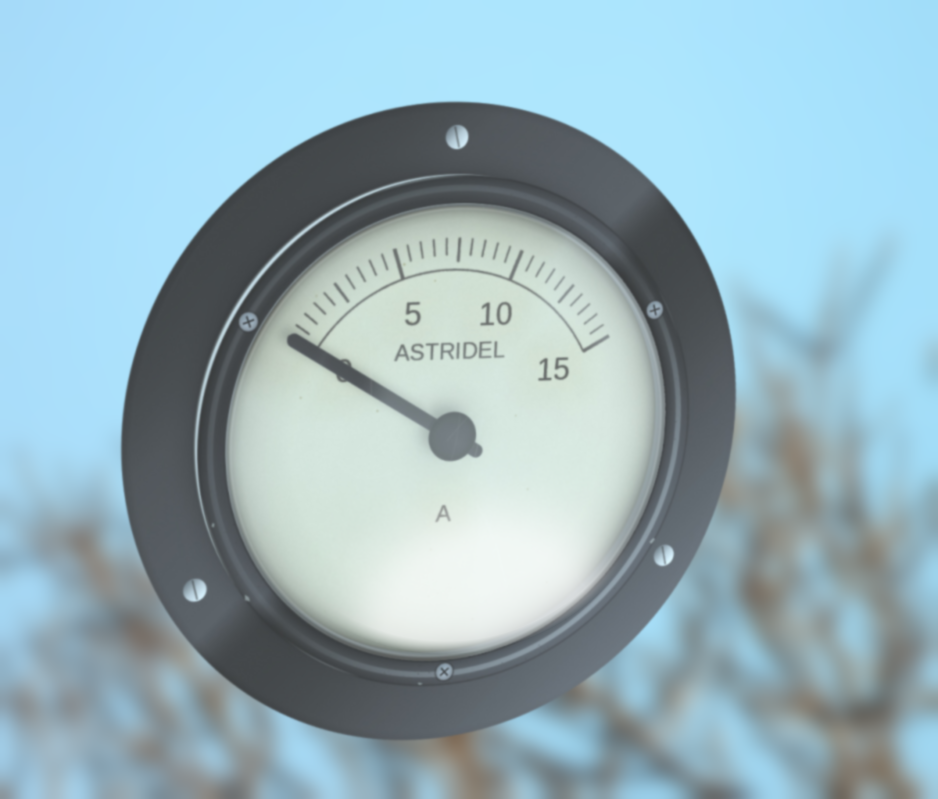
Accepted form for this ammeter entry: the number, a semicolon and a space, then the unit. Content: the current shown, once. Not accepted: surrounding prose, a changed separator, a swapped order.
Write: 0; A
